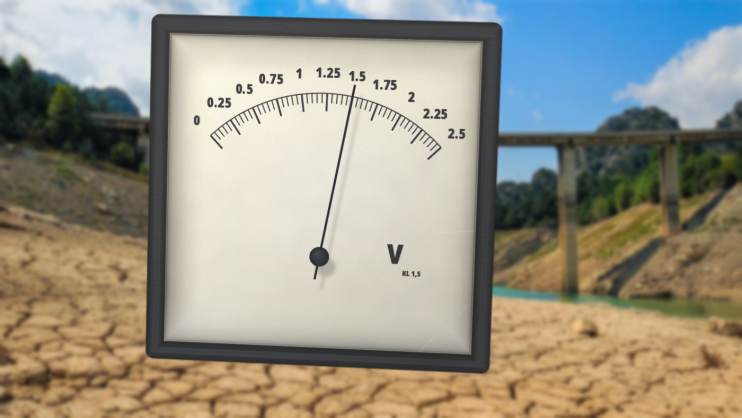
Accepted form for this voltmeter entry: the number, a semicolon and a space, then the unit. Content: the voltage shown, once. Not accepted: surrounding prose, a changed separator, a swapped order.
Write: 1.5; V
